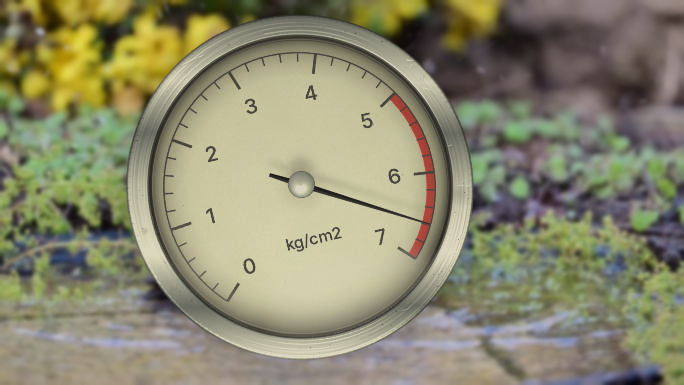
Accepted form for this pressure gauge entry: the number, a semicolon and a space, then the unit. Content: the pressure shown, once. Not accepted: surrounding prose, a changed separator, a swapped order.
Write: 6.6; kg/cm²
